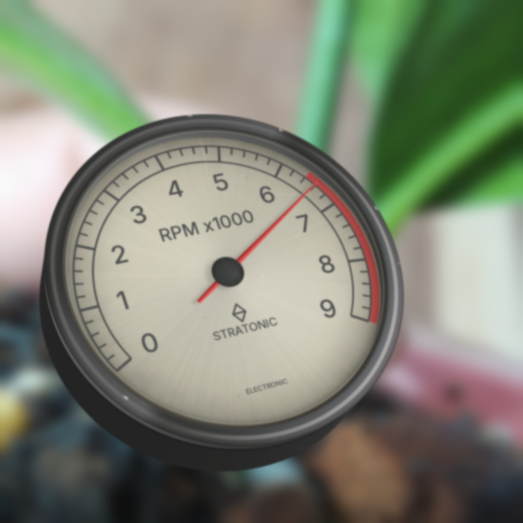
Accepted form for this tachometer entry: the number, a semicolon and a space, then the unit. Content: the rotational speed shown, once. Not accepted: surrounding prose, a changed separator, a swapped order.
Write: 6600; rpm
